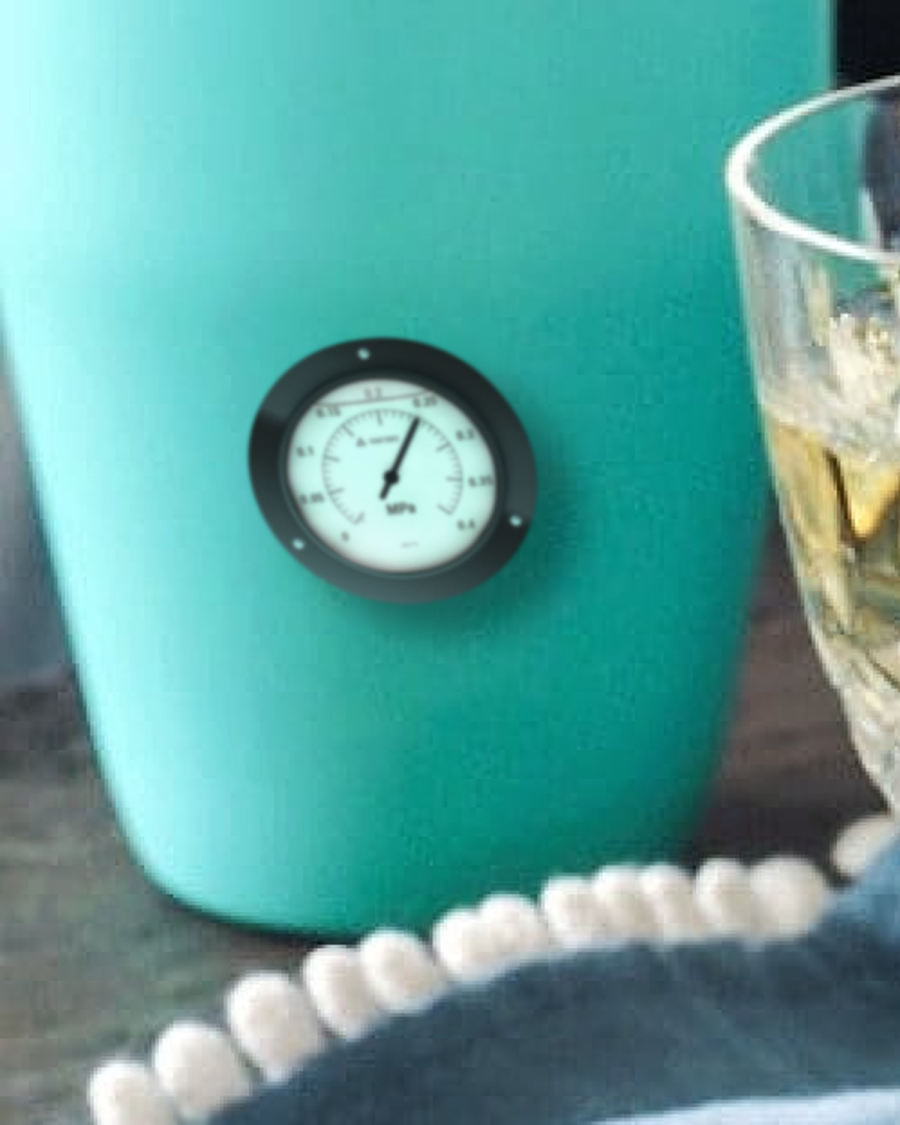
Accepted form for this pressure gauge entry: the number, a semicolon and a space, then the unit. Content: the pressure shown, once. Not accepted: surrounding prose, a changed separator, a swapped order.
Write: 0.25; MPa
